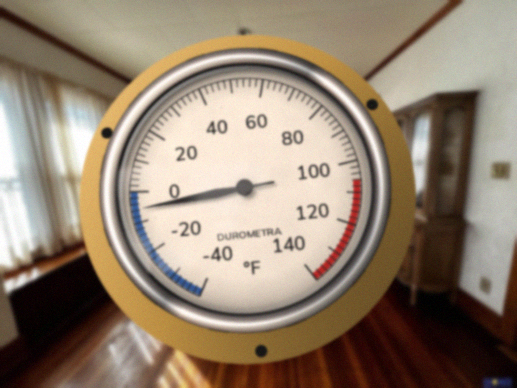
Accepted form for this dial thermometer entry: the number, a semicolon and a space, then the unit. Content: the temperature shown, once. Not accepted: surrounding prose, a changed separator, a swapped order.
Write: -6; °F
